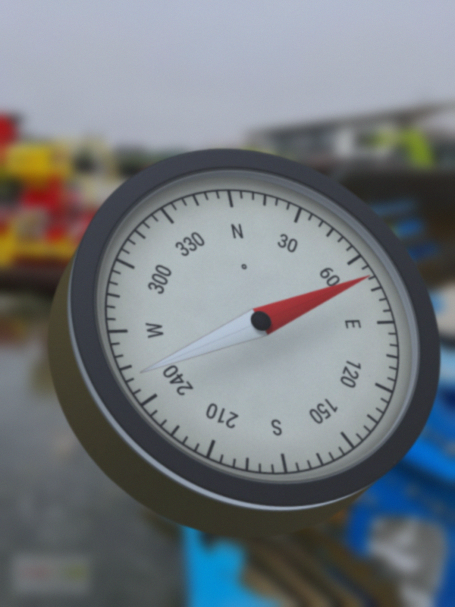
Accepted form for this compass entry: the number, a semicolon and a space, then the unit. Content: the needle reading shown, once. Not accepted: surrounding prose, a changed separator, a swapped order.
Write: 70; °
